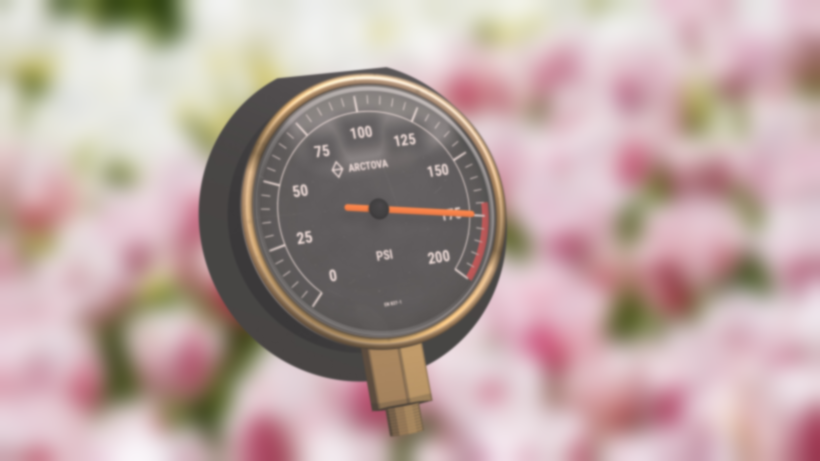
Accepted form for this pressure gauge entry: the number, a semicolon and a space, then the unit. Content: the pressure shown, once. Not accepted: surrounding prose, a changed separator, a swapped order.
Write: 175; psi
